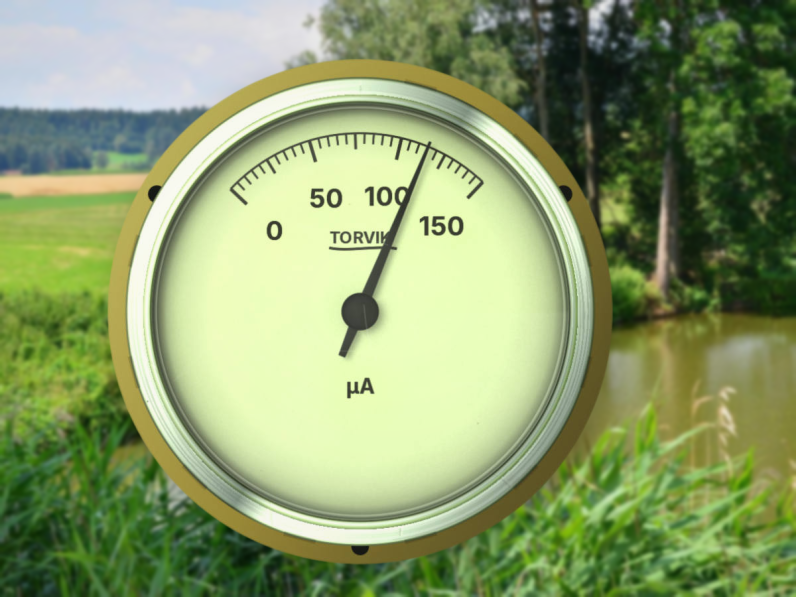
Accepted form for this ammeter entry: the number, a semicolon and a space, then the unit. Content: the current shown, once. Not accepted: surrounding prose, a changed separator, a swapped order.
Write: 115; µA
